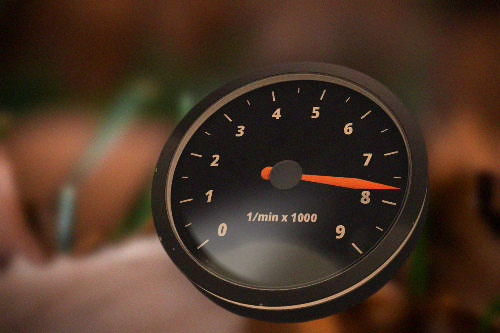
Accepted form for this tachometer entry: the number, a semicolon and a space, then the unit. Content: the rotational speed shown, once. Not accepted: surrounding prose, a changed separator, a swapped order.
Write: 7750; rpm
